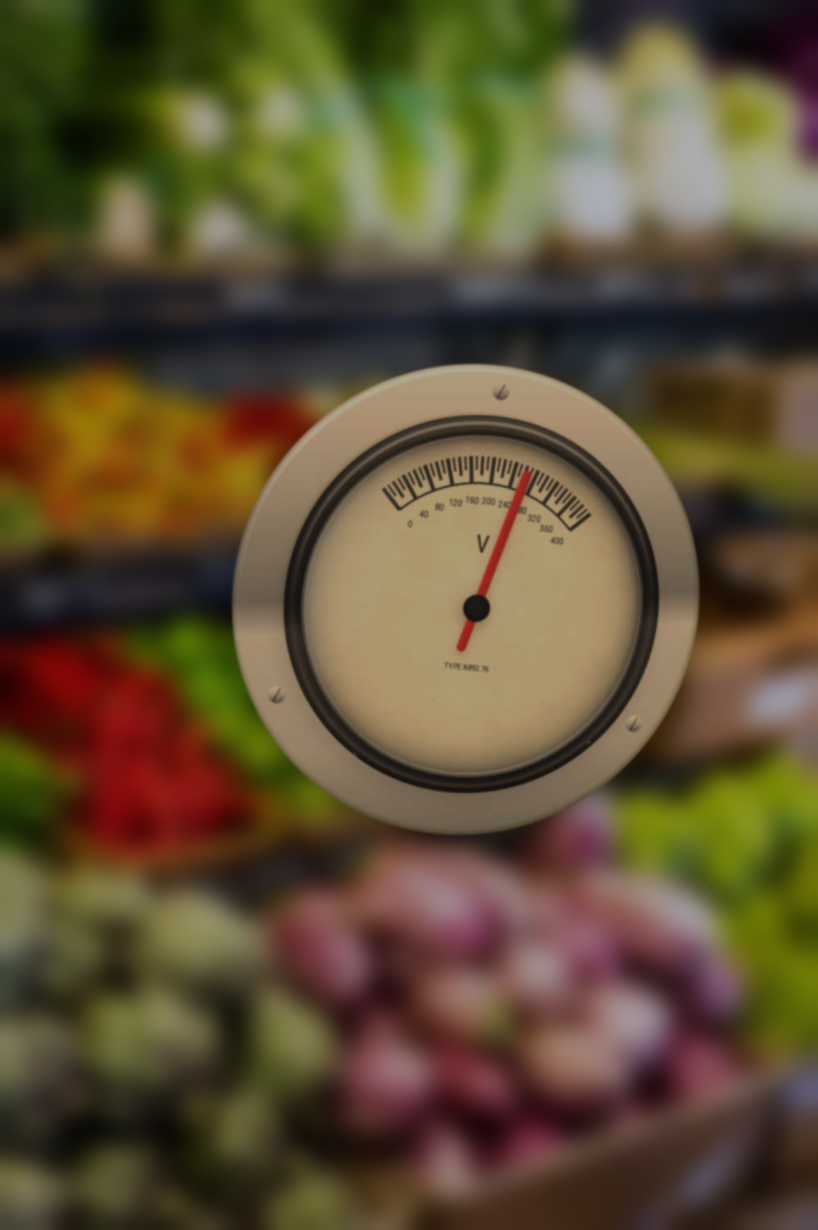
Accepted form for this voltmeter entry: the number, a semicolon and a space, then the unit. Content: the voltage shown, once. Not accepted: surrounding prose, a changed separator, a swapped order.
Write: 260; V
